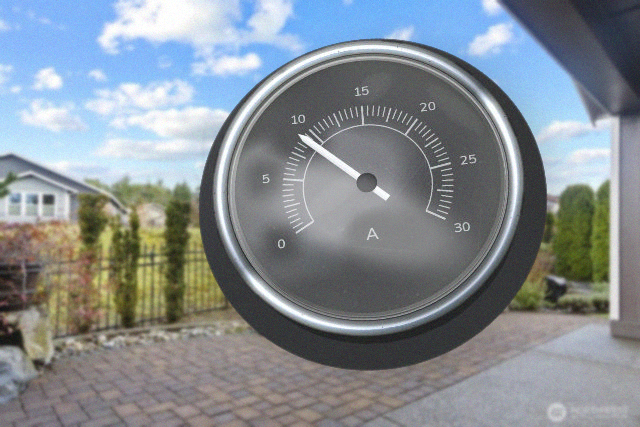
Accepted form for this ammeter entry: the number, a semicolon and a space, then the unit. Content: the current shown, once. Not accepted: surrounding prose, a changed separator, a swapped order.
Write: 9; A
